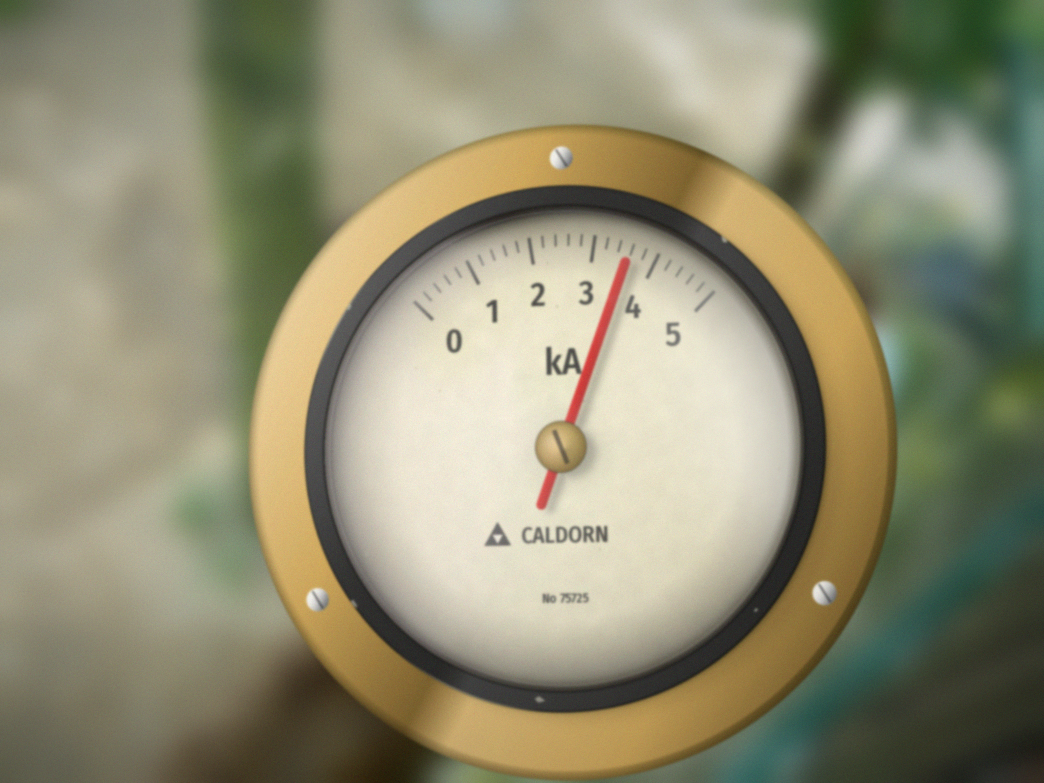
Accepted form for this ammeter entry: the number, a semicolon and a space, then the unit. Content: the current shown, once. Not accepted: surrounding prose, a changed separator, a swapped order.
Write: 3.6; kA
